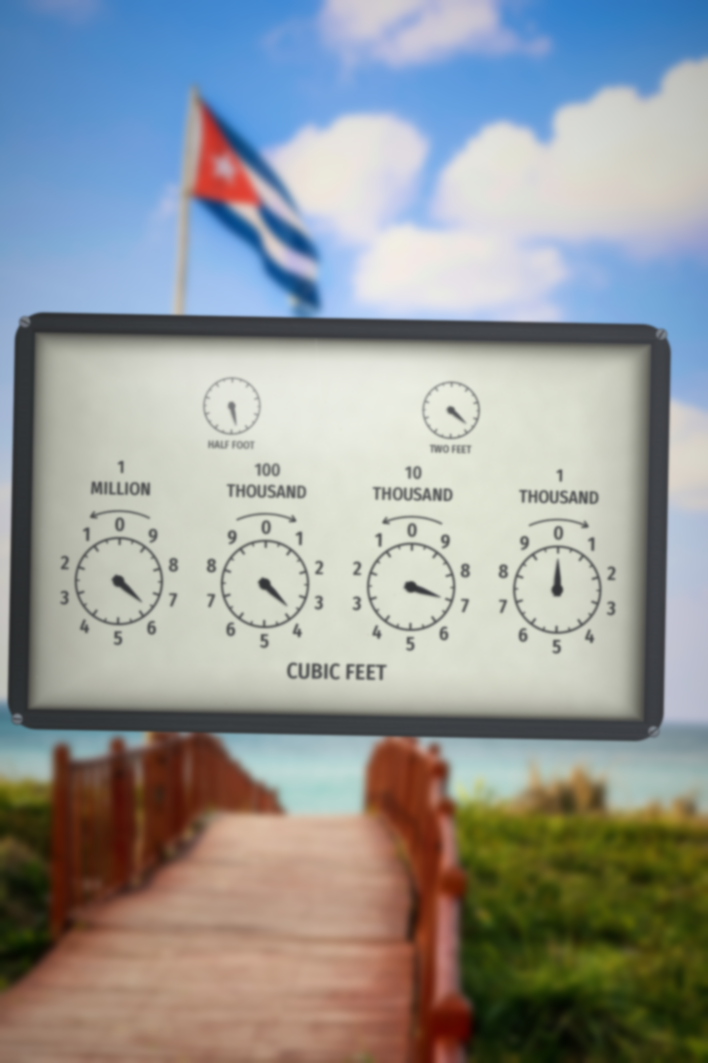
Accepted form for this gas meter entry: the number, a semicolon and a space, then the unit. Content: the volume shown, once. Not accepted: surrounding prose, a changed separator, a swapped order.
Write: 637000; ft³
